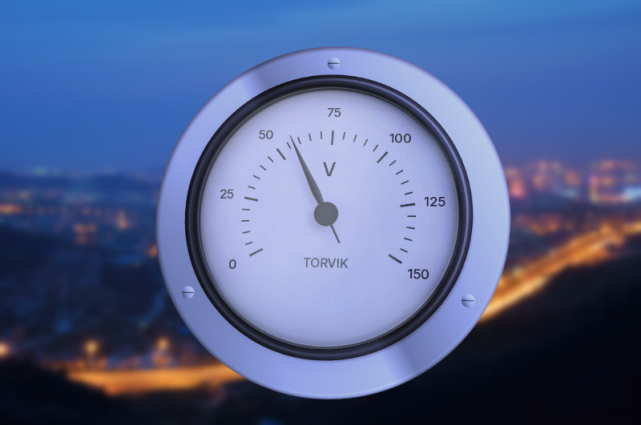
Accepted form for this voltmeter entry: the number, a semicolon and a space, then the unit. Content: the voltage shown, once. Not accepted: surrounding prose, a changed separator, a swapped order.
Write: 57.5; V
